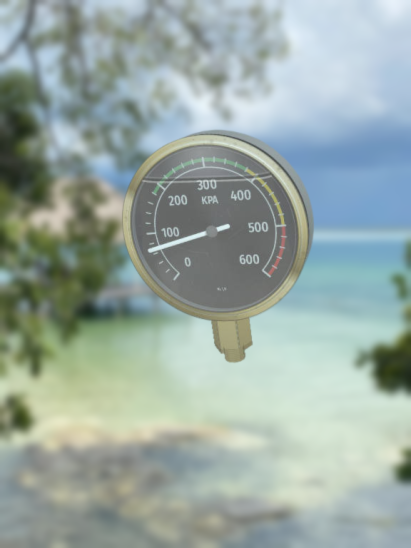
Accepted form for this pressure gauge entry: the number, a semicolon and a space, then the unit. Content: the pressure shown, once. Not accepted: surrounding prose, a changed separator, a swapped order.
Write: 70; kPa
